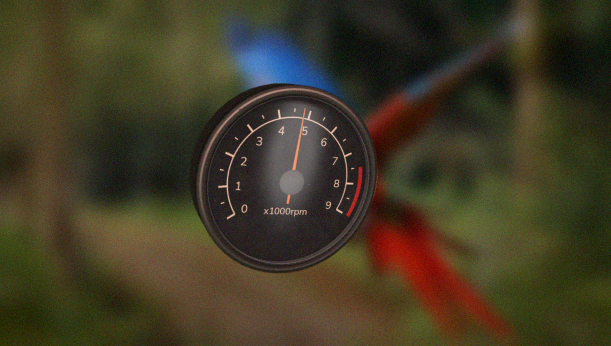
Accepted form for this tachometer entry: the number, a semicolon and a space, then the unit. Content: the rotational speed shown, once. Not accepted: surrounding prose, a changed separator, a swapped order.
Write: 4750; rpm
